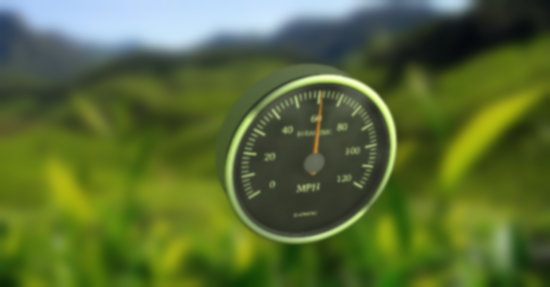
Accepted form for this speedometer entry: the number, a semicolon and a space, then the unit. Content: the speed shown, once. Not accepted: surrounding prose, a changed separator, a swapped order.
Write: 60; mph
